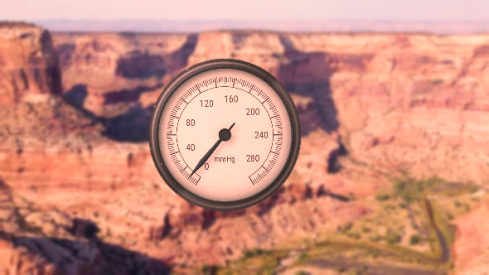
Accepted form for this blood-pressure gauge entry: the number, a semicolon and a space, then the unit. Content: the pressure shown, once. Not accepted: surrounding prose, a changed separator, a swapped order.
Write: 10; mmHg
